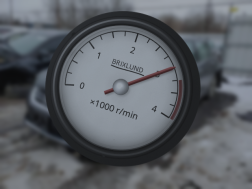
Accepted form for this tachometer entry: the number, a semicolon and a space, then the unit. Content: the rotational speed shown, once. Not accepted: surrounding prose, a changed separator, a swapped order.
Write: 3000; rpm
